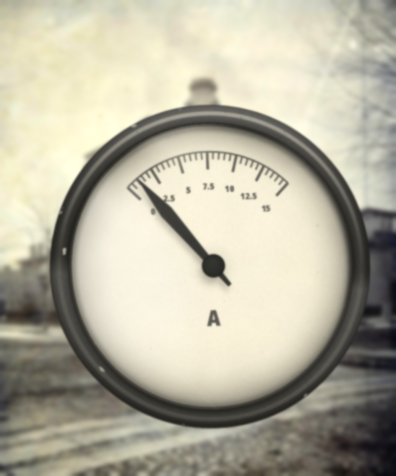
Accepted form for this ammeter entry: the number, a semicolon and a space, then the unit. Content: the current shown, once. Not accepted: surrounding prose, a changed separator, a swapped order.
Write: 1; A
